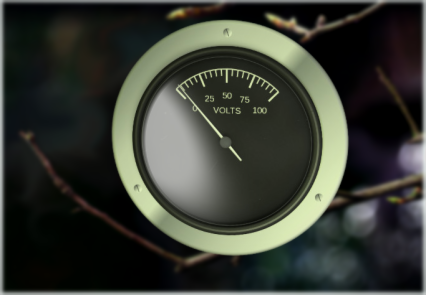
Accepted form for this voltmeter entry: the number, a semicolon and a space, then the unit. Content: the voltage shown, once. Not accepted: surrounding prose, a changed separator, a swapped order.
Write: 5; V
